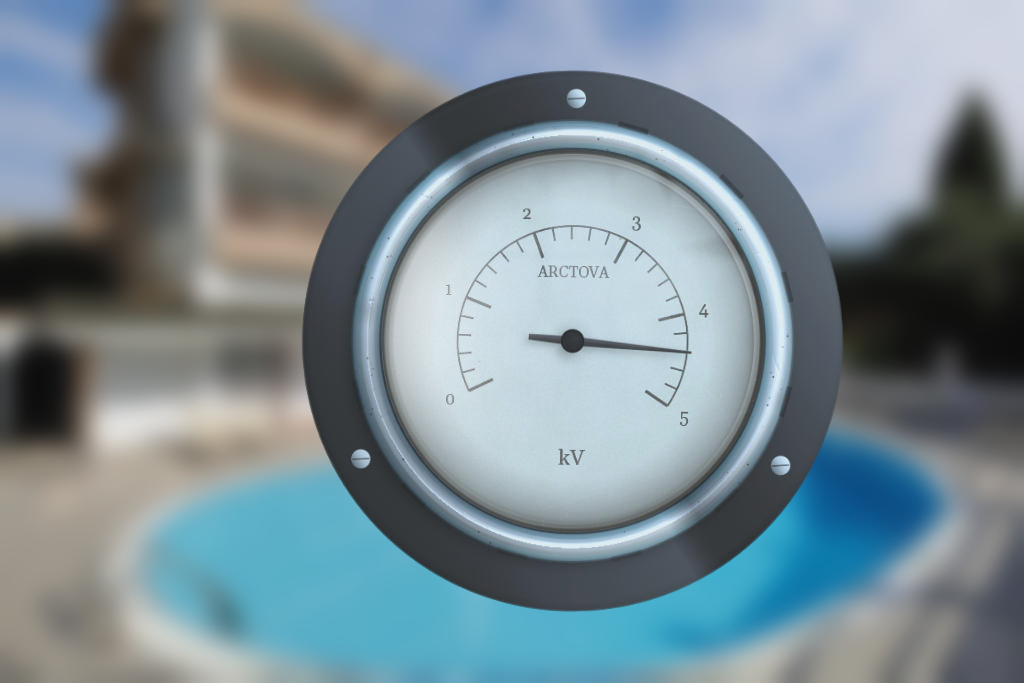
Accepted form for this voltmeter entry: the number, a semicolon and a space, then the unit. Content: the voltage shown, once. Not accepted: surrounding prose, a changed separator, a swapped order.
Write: 4.4; kV
